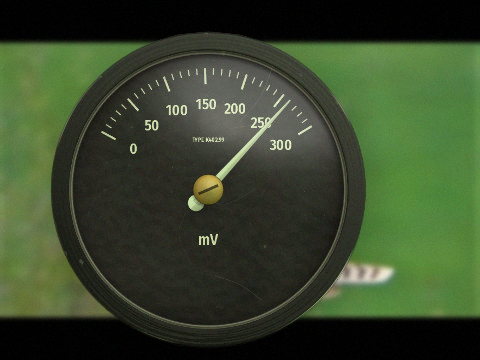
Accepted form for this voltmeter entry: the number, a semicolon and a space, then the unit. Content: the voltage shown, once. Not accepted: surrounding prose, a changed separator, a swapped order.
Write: 260; mV
